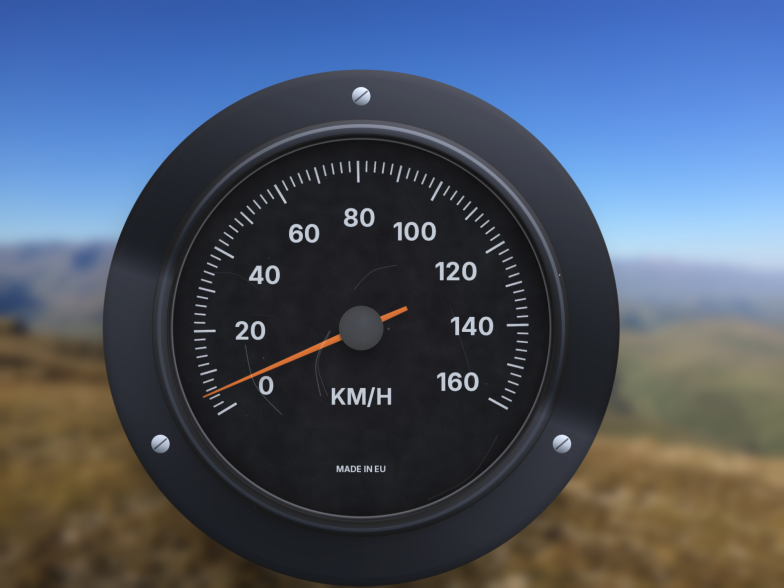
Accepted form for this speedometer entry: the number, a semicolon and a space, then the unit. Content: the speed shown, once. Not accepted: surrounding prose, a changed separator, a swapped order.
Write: 5; km/h
